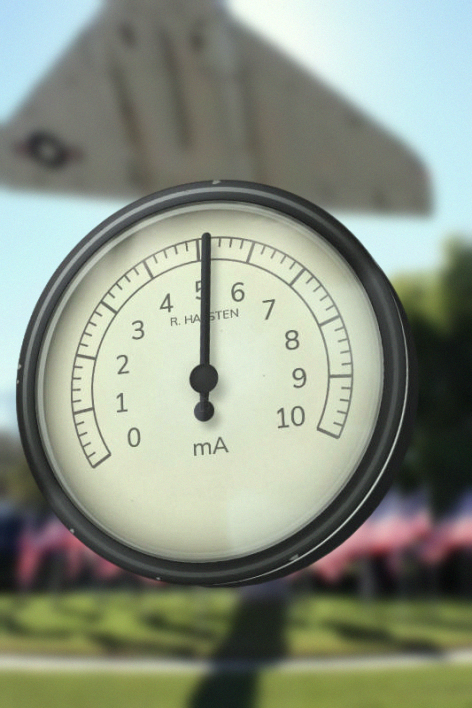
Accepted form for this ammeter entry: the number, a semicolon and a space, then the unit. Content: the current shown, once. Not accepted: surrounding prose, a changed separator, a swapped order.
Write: 5.2; mA
